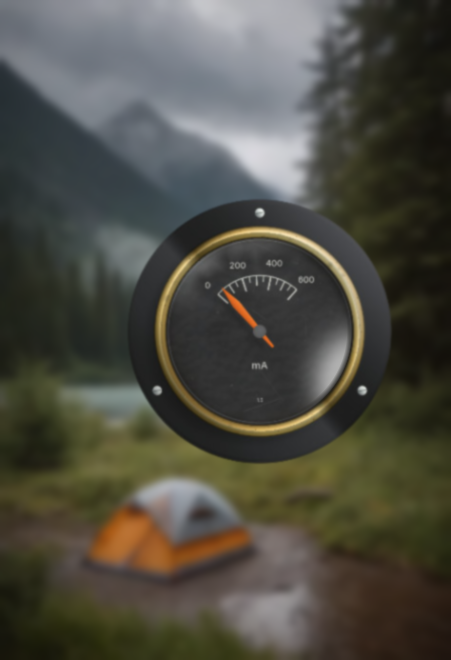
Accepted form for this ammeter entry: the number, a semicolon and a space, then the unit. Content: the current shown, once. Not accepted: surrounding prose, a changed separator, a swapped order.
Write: 50; mA
